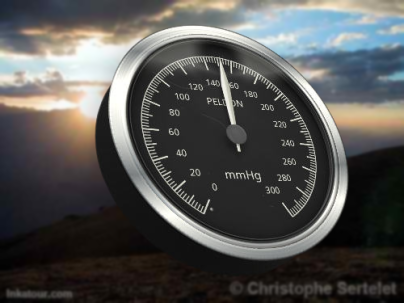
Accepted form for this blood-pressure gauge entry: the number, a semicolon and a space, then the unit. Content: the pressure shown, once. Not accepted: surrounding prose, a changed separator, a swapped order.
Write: 150; mmHg
